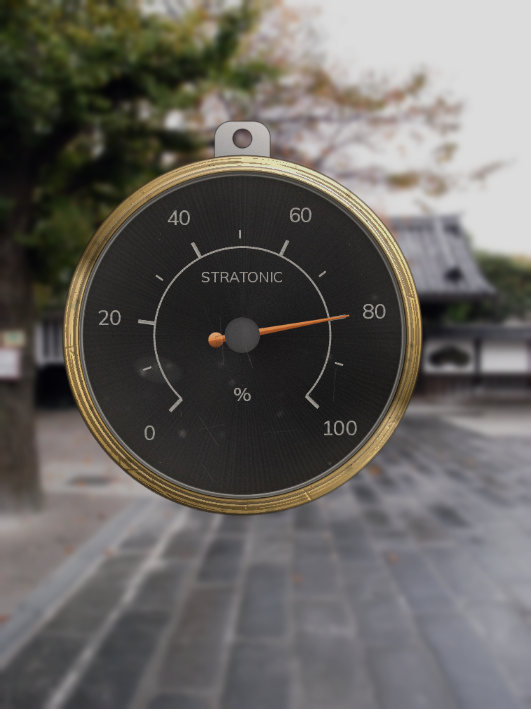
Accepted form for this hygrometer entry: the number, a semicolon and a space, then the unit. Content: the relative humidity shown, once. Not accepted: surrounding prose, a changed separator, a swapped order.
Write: 80; %
